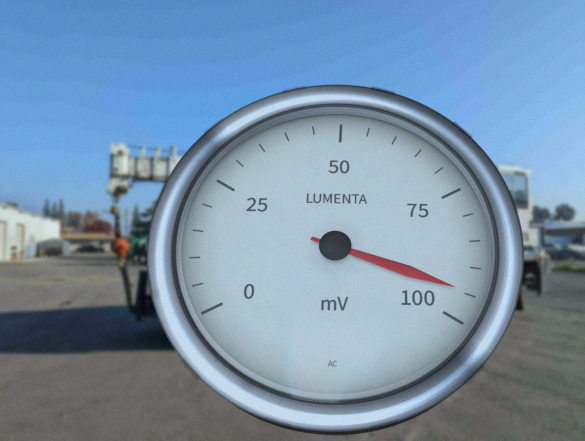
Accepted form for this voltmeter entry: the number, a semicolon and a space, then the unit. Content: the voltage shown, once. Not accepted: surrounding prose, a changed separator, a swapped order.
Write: 95; mV
